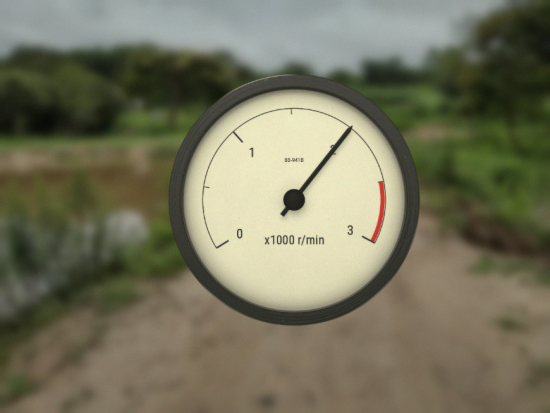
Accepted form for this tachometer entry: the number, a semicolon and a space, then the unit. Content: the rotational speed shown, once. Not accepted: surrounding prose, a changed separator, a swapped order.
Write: 2000; rpm
